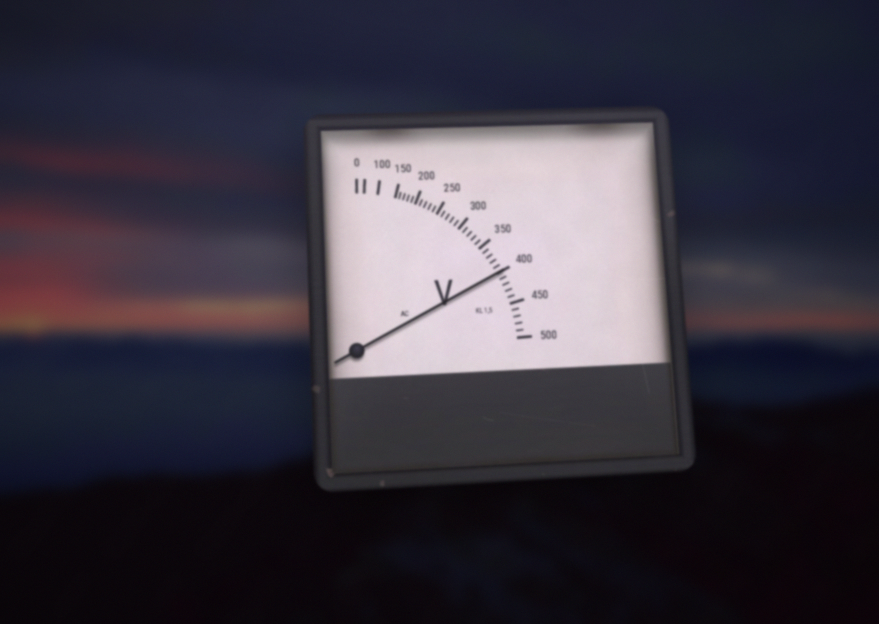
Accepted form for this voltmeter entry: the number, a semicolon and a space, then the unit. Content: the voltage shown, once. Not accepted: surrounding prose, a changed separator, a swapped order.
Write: 400; V
